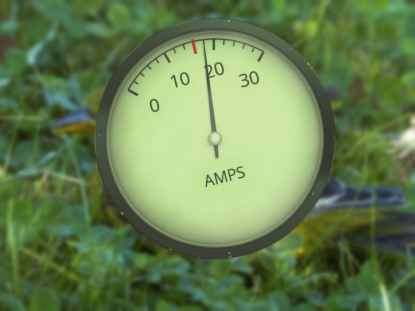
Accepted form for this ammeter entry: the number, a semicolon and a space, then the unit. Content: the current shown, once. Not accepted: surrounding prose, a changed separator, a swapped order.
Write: 18; A
